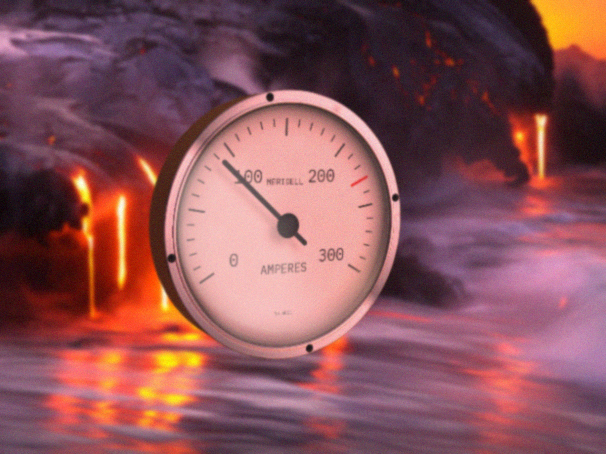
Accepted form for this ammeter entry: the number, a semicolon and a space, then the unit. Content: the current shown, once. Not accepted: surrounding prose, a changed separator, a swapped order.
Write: 90; A
